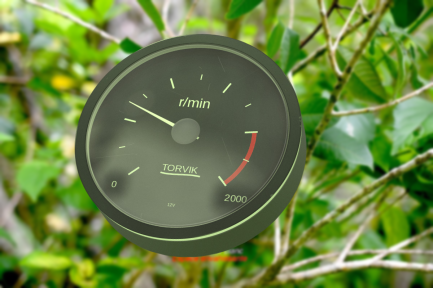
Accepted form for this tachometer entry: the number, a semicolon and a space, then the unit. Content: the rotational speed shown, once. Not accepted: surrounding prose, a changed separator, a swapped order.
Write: 500; rpm
